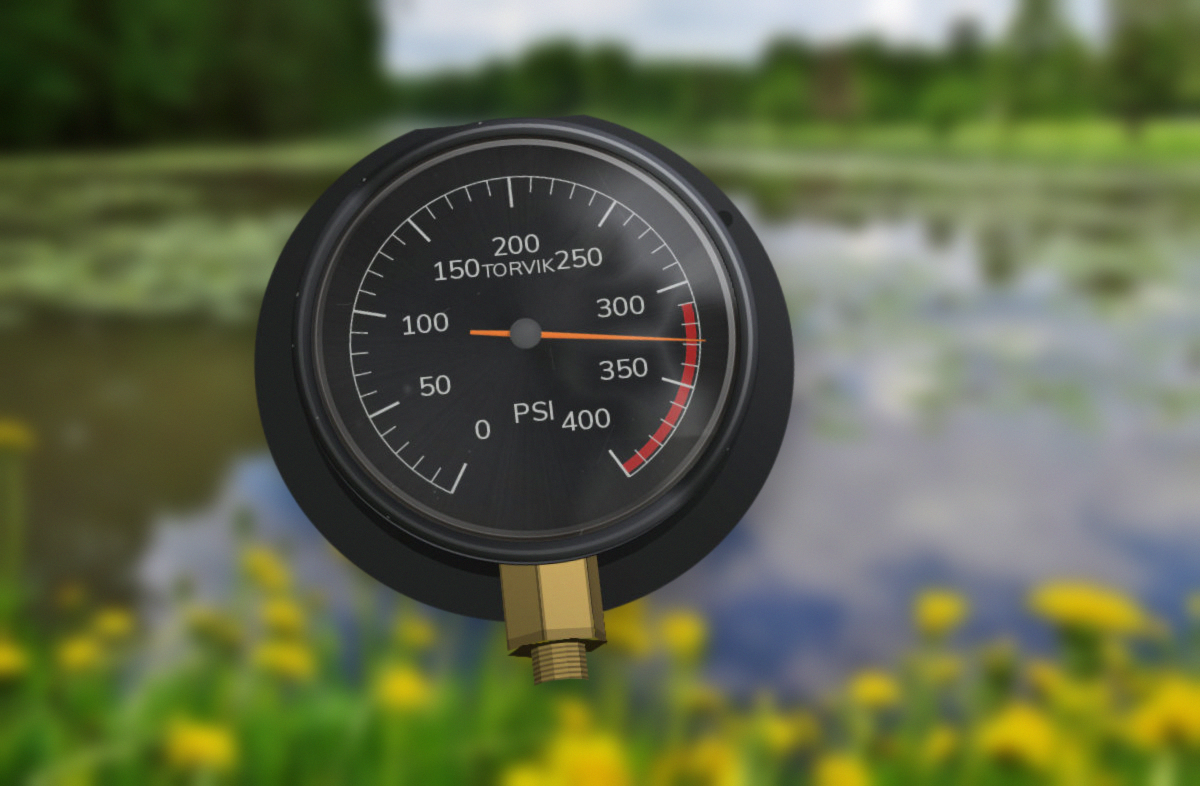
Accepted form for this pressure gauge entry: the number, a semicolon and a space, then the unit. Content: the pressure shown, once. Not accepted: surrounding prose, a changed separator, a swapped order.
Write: 330; psi
